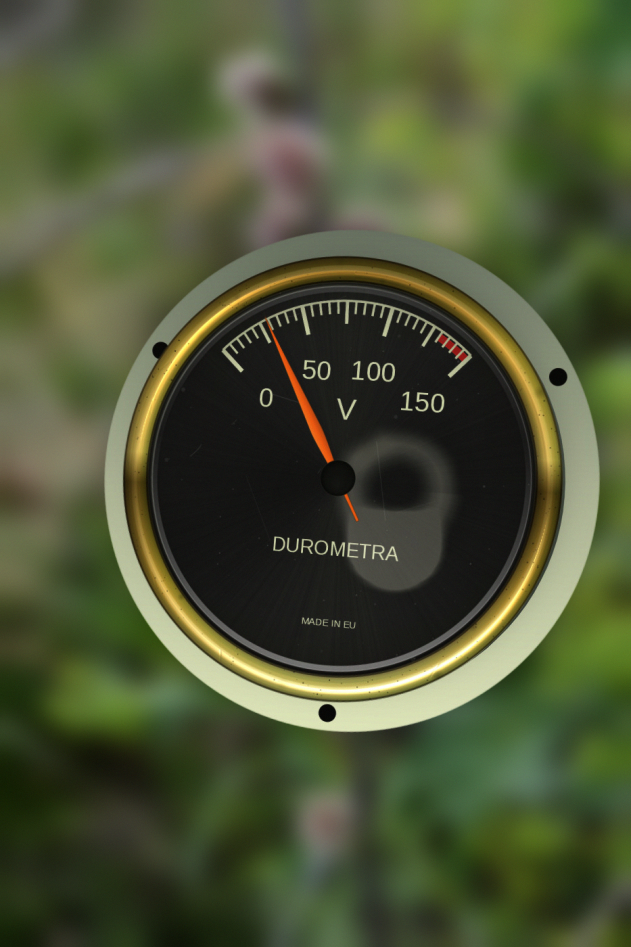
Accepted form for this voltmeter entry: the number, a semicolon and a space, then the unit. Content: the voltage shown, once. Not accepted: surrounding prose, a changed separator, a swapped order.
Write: 30; V
